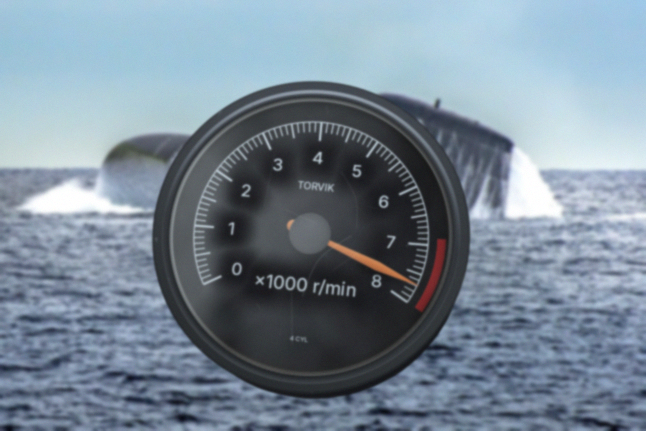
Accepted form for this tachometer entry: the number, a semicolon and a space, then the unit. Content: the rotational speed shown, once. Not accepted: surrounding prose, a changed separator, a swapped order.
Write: 7700; rpm
